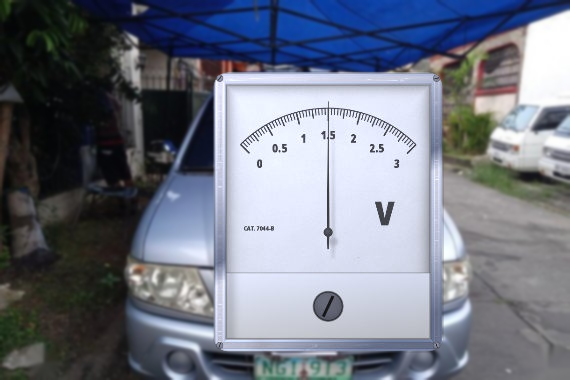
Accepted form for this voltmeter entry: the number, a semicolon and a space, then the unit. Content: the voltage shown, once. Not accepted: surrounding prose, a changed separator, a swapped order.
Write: 1.5; V
